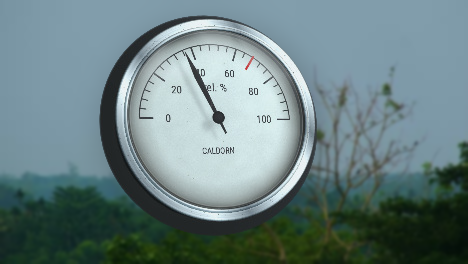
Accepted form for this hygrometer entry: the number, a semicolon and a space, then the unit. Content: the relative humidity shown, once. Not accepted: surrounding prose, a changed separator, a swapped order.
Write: 36; %
